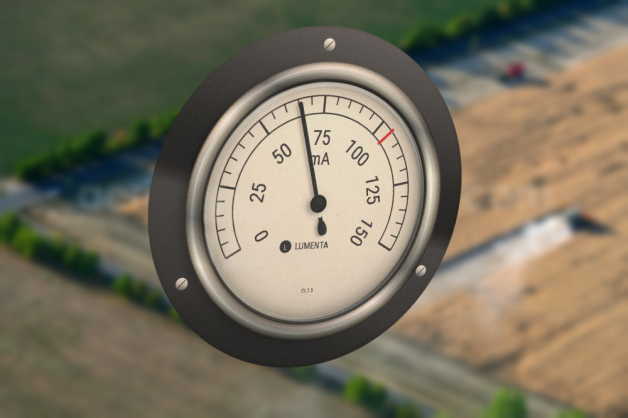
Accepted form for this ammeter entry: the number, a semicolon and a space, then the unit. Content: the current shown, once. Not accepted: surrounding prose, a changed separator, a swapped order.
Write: 65; mA
